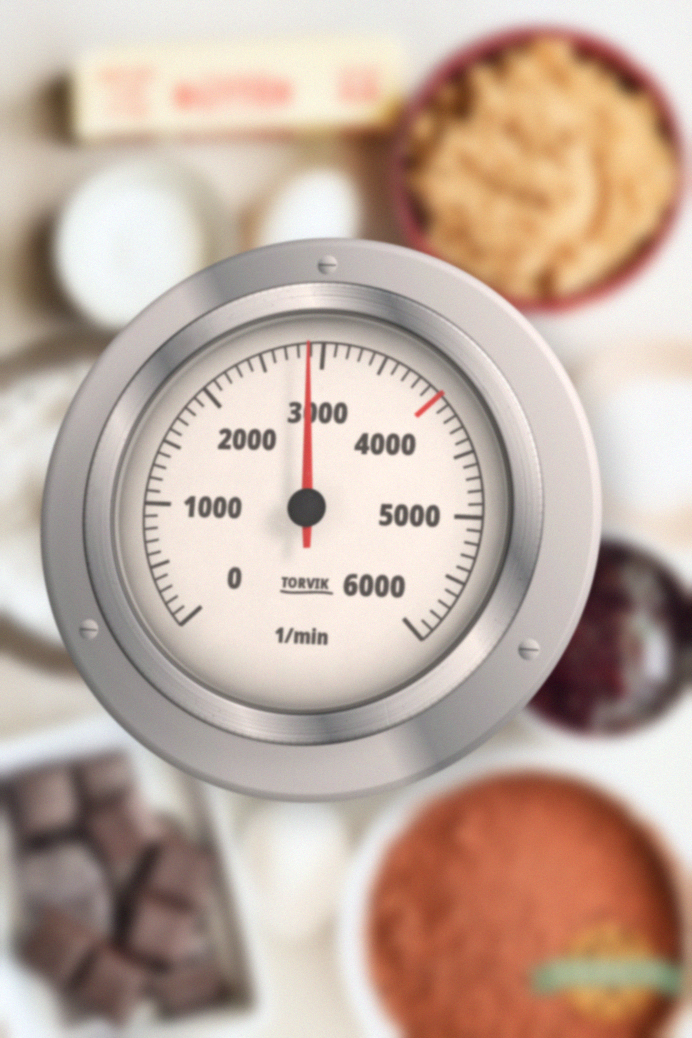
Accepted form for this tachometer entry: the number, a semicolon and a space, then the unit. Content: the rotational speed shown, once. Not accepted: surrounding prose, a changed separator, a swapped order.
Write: 2900; rpm
